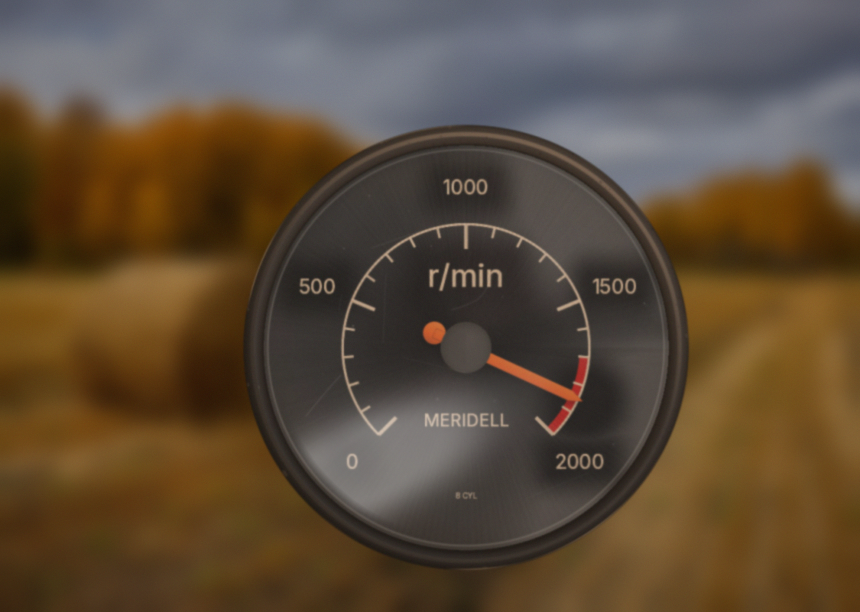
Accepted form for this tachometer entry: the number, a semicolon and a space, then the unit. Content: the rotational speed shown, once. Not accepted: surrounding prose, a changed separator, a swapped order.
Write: 1850; rpm
